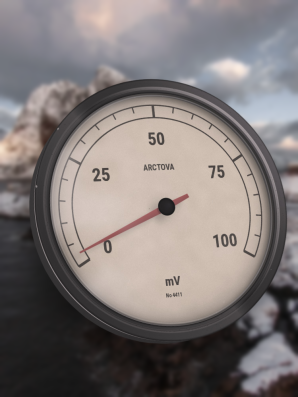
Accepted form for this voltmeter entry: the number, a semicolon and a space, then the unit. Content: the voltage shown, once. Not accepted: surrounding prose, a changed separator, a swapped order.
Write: 2.5; mV
